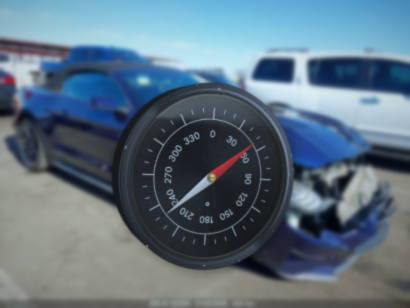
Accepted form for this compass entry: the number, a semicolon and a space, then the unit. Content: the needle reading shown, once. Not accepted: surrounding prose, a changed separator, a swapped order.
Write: 50; °
